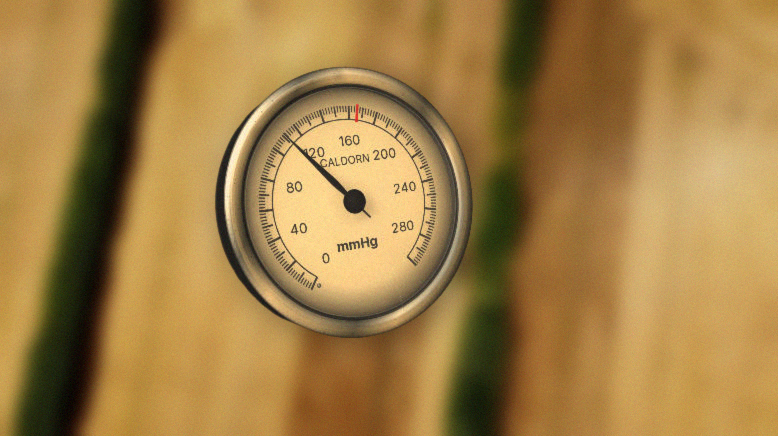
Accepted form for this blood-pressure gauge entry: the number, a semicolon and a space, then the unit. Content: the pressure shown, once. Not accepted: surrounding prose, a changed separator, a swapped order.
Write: 110; mmHg
